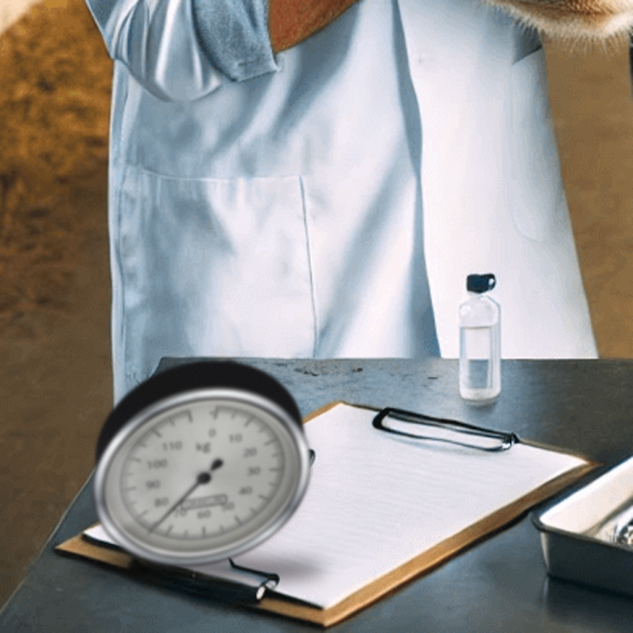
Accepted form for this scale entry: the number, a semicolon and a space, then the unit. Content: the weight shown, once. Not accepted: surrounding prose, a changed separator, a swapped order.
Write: 75; kg
